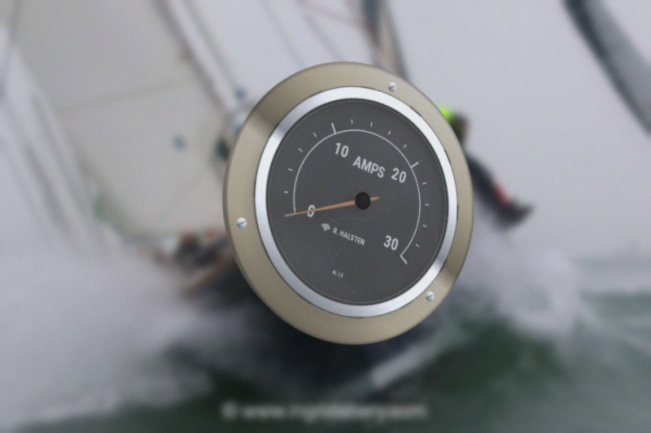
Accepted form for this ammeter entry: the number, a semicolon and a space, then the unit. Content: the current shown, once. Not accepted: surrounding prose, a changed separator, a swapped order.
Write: 0; A
